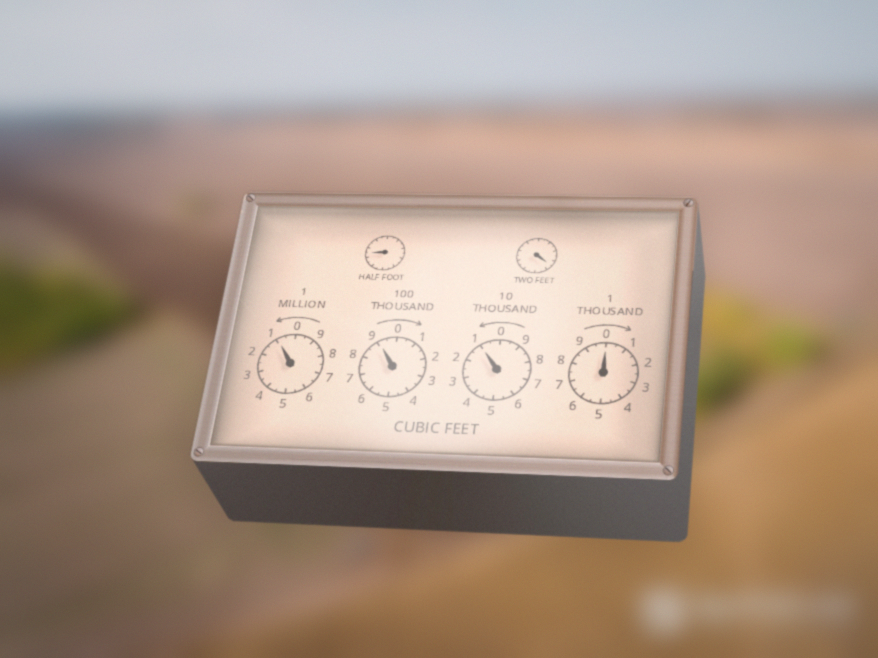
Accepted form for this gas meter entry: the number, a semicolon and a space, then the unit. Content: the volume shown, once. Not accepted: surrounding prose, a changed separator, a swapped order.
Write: 91000; ft³
